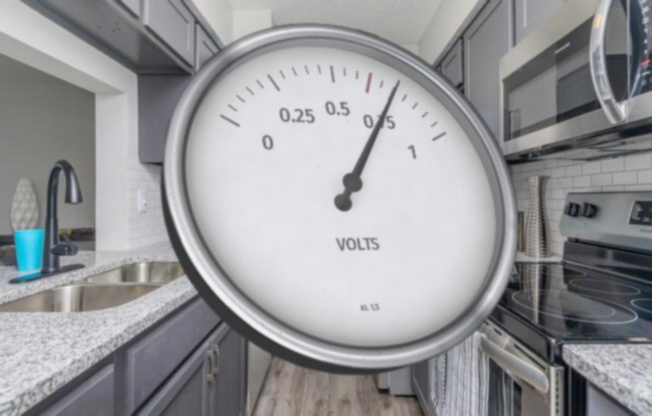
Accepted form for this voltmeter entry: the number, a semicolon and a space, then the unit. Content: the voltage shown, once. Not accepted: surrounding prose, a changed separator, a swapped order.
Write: 0.75; V
